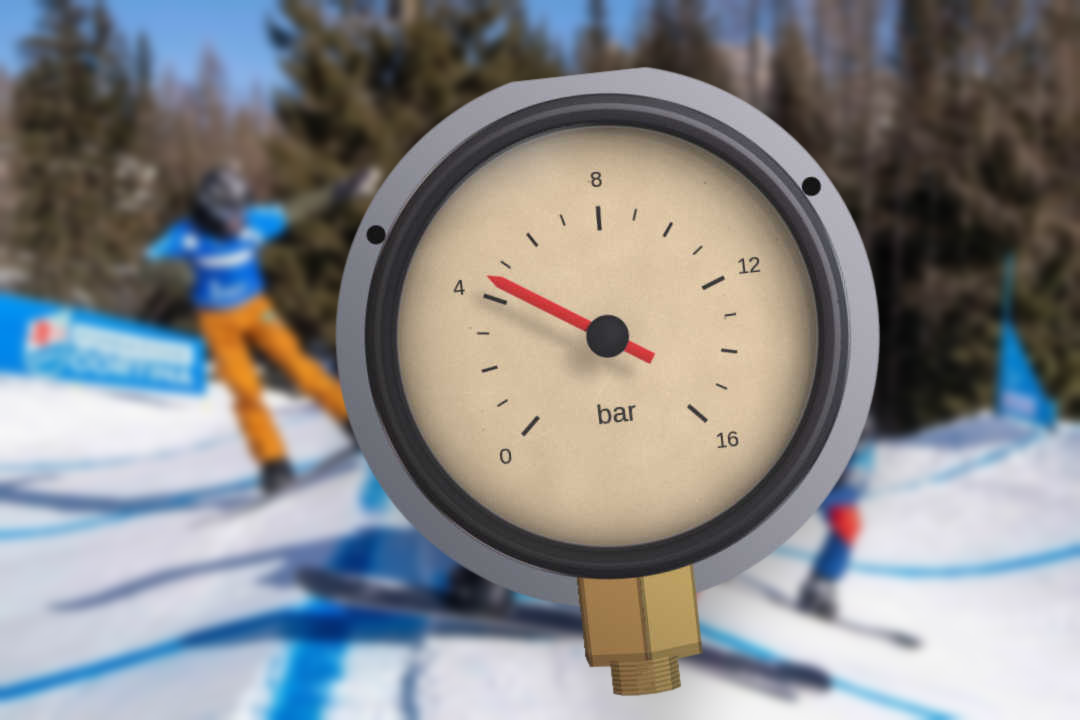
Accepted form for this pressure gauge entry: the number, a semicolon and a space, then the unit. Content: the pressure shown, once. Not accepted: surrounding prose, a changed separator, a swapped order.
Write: 4.5; bar
